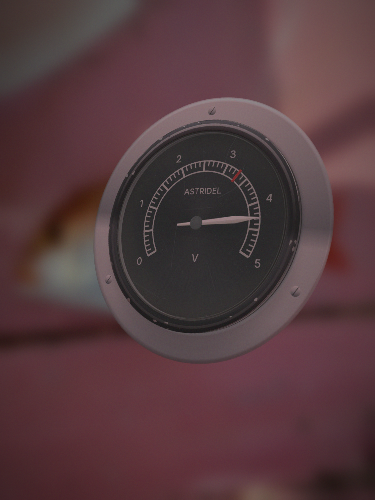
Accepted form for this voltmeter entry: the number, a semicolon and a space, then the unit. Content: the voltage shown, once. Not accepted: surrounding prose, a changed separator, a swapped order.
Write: 4.3; V
